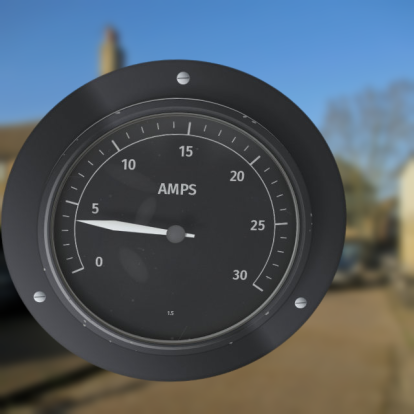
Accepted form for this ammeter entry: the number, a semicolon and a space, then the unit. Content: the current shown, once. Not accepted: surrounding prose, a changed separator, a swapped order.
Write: 4; A
